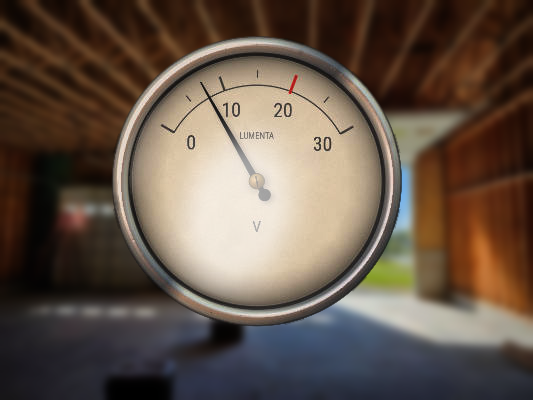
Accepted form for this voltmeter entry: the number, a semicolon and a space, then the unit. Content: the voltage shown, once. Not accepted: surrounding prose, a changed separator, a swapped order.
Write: 7.5; V
